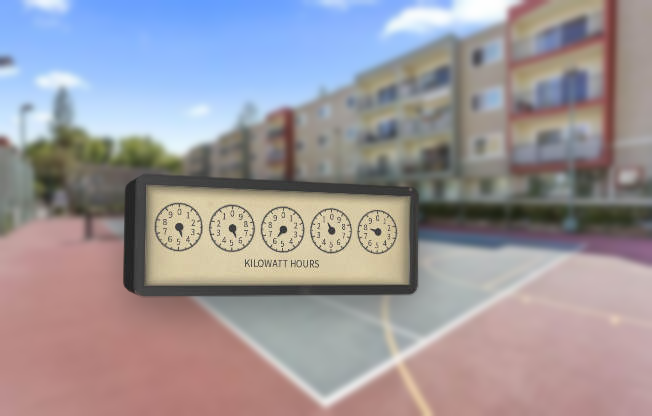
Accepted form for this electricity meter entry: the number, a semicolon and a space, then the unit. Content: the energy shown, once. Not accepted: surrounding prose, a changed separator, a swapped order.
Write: 45608; kWh
